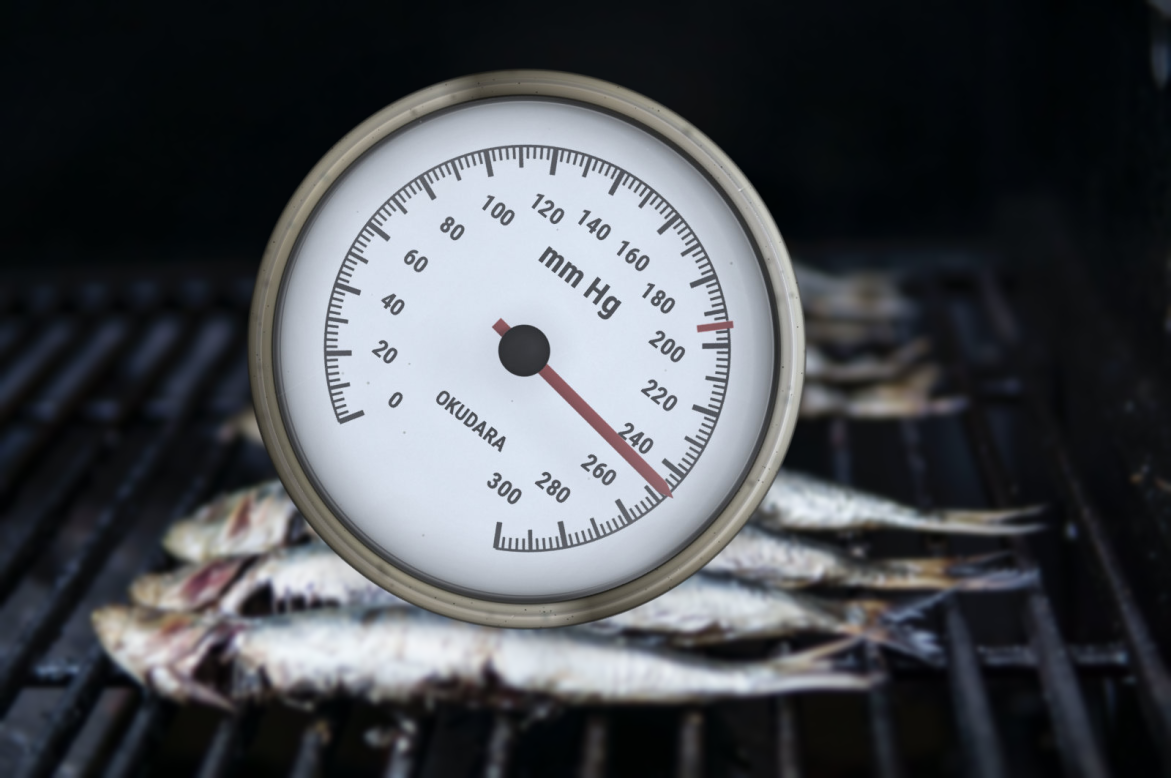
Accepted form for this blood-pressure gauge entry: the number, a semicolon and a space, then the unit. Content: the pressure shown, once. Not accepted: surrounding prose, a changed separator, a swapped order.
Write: 246; mmHg
